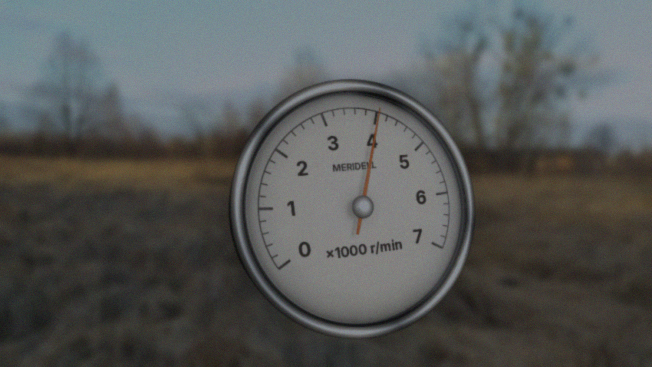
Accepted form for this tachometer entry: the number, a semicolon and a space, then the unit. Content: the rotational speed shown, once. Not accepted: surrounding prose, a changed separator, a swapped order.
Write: 4000; rpm
